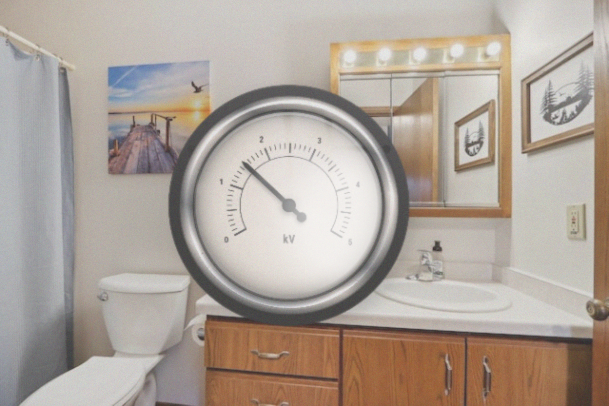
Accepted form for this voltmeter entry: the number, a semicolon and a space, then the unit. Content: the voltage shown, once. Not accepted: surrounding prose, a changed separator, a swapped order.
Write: 1.5; kV
